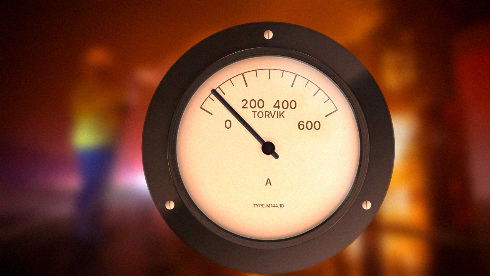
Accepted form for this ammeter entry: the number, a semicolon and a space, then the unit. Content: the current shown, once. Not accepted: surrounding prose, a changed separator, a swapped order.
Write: 75; A
